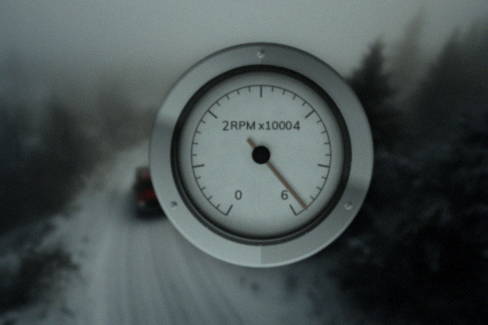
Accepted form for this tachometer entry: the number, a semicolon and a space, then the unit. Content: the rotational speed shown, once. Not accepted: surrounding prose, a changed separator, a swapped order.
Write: 5800; rpm
